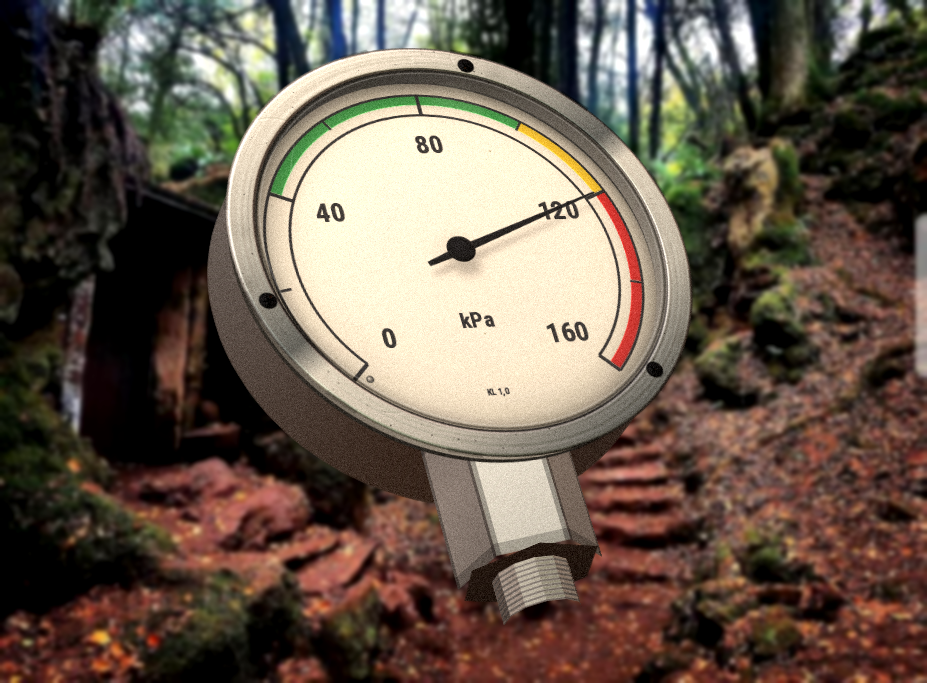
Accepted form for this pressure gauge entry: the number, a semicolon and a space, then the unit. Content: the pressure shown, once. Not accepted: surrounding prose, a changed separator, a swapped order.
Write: 120; kPa
